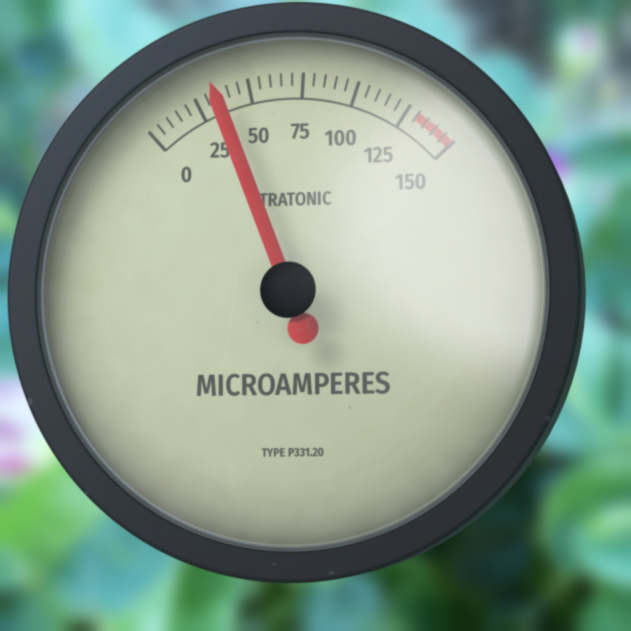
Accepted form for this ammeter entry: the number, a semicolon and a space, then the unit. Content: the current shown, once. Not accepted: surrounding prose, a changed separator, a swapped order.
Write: 35; µA
